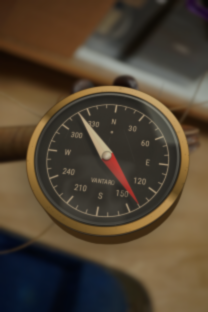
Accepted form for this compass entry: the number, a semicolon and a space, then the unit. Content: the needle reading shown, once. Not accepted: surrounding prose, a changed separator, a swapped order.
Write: 140; °
